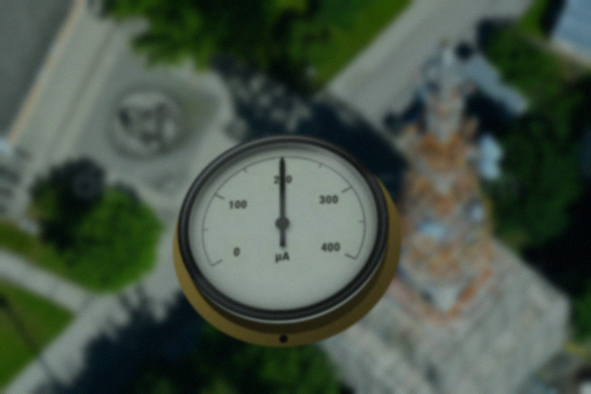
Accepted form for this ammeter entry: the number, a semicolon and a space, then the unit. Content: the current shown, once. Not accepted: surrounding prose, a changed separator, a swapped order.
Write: 200; µA
